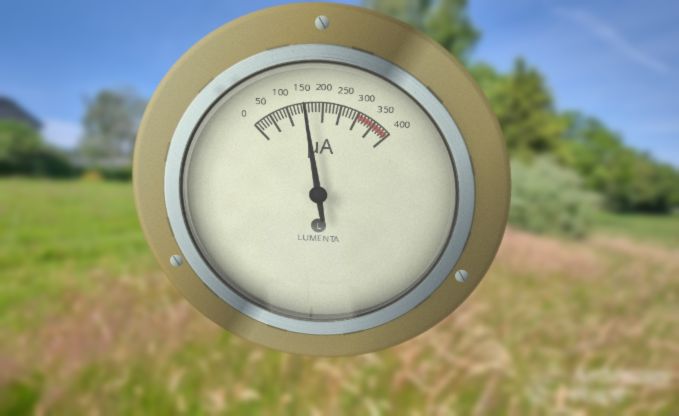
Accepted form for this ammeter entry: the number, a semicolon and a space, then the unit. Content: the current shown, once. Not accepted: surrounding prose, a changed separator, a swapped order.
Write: 150; µA
